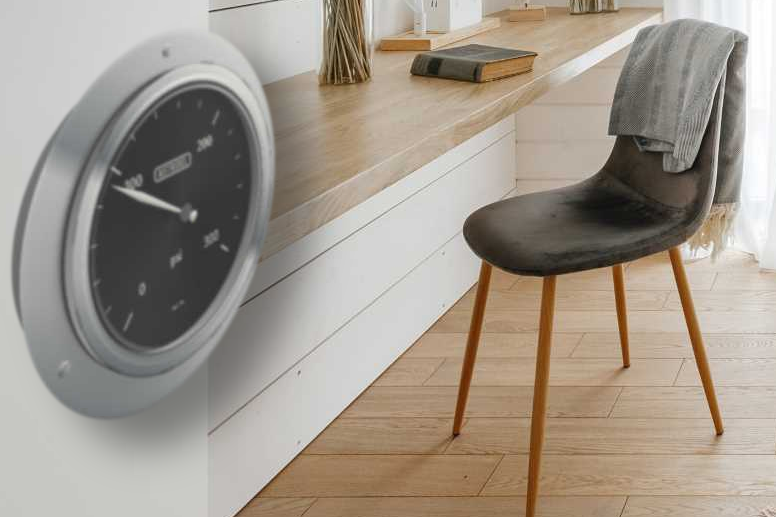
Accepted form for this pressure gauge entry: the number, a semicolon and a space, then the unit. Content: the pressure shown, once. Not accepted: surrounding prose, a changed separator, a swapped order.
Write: 90; psi
